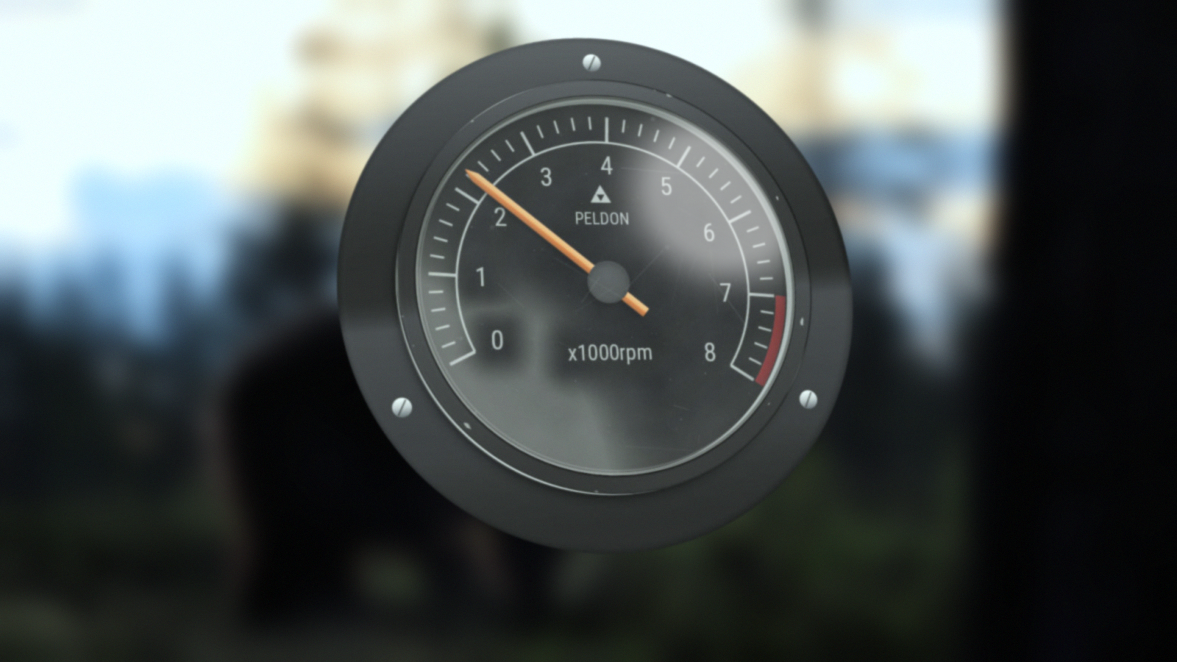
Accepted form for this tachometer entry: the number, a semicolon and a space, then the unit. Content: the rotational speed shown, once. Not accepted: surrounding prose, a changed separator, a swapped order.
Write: 2200; rpm
